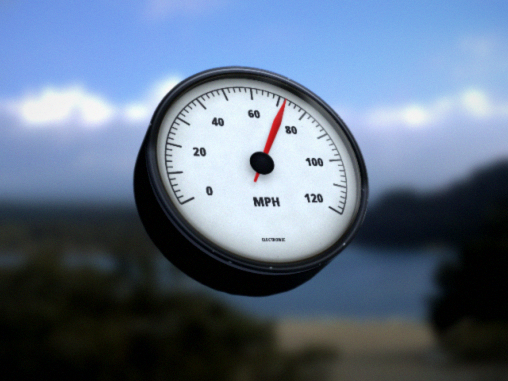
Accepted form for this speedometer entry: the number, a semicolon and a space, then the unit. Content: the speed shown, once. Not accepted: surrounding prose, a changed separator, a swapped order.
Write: 72; mph
